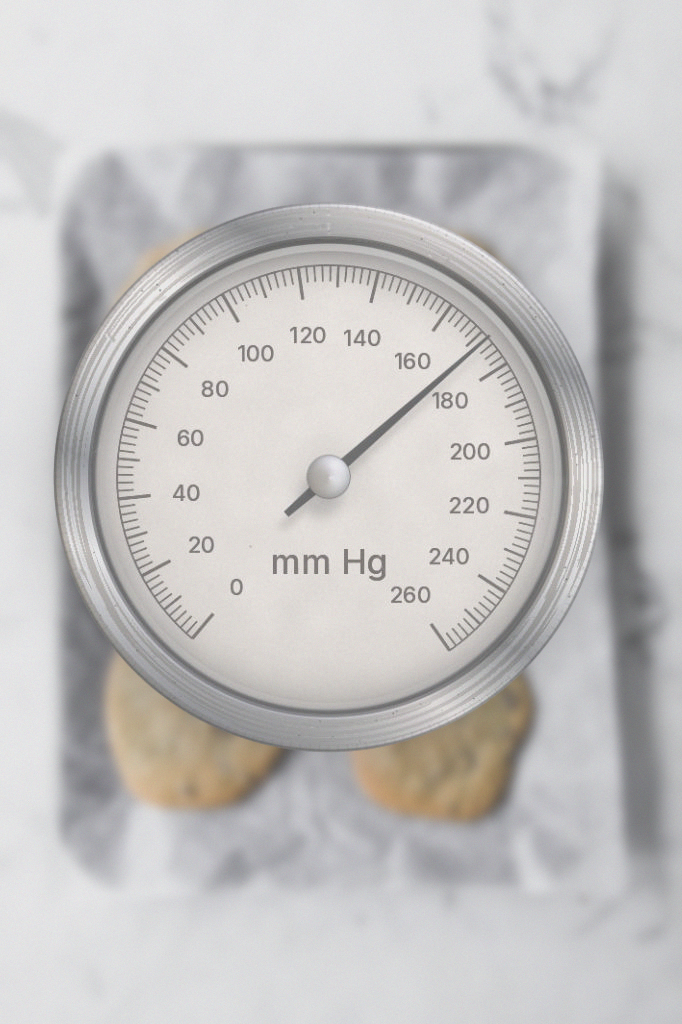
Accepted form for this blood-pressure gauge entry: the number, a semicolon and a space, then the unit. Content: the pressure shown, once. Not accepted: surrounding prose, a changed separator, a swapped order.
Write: 172; mmHg
